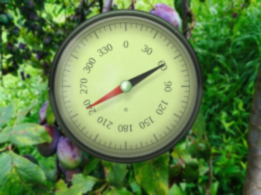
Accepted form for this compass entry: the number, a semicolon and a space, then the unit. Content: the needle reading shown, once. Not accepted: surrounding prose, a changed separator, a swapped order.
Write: 240; °
